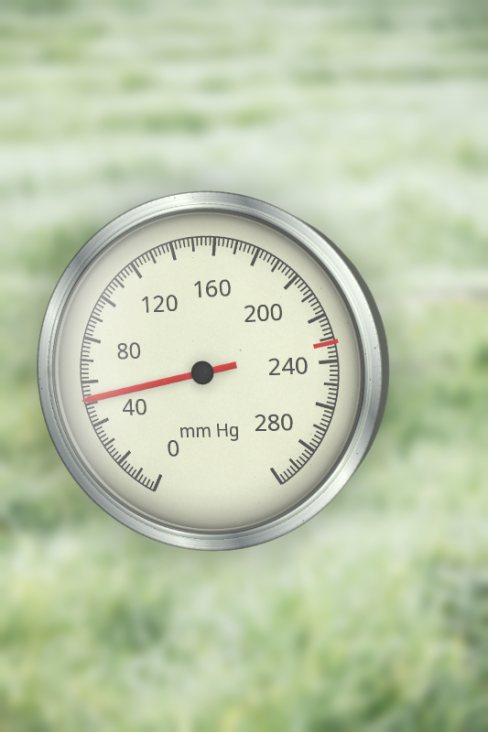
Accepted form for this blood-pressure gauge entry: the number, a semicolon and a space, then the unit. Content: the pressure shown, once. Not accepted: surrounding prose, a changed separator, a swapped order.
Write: 52; mmHg
